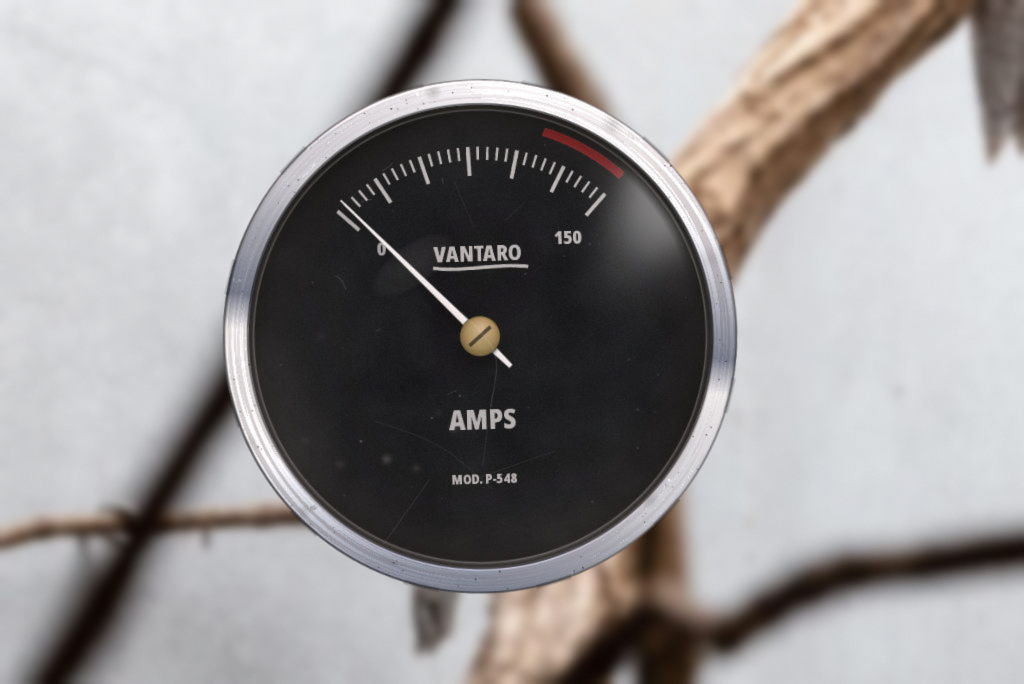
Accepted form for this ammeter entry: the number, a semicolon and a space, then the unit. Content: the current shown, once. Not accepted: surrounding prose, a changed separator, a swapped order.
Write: 5; A
